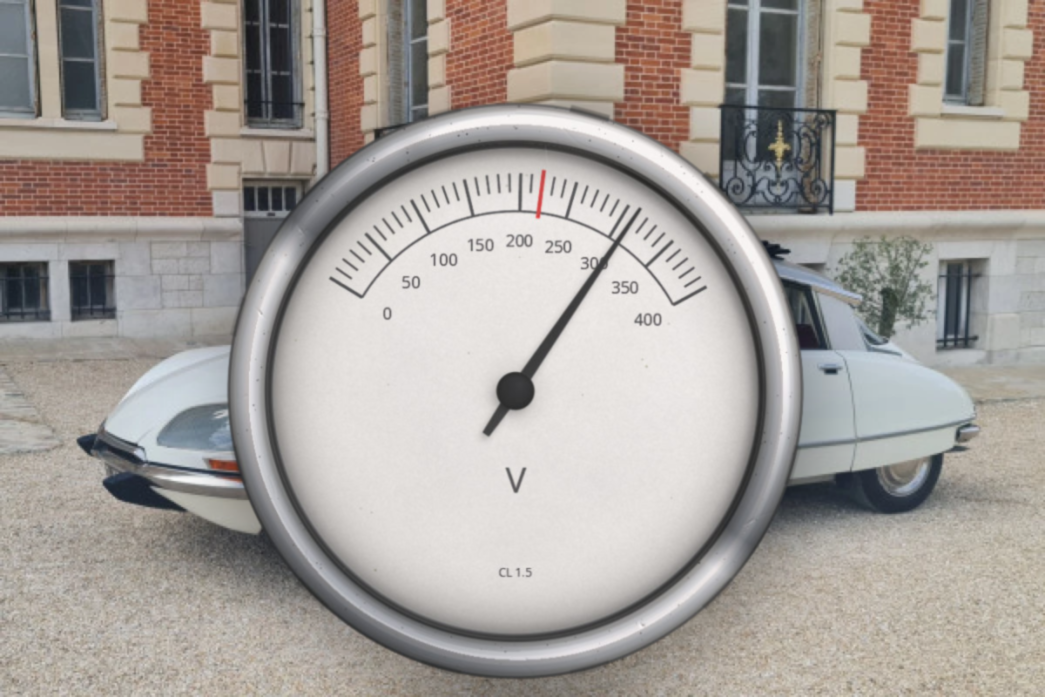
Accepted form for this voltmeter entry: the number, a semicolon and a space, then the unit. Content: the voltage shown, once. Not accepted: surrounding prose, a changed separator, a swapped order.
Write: 310; V
